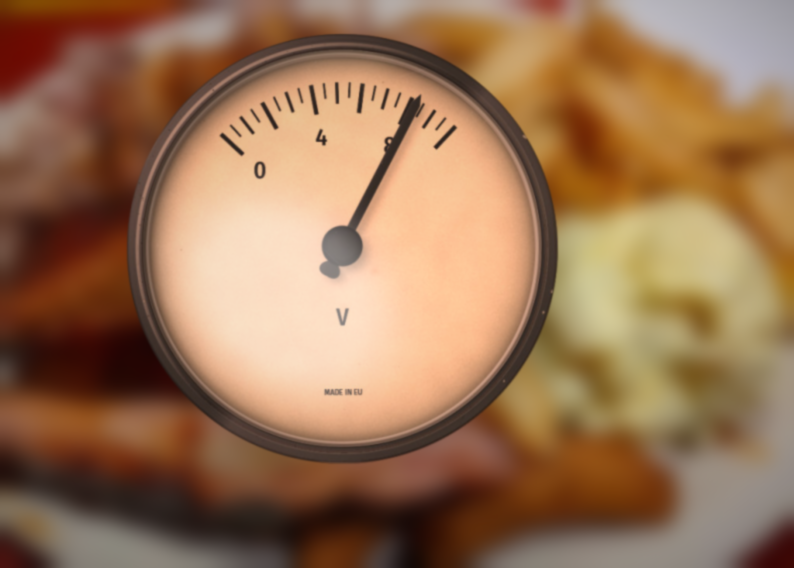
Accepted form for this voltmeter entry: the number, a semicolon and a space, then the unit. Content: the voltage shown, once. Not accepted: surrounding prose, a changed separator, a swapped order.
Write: 8.25; V
